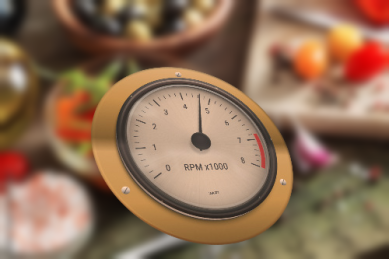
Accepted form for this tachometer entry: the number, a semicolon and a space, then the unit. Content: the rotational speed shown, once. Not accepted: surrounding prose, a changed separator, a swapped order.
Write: 4600; rpm
